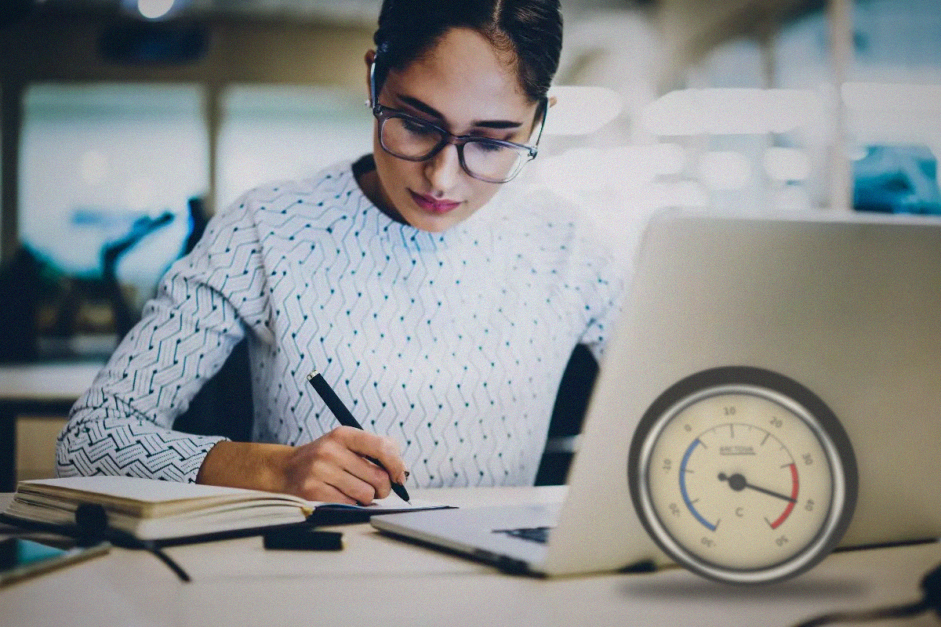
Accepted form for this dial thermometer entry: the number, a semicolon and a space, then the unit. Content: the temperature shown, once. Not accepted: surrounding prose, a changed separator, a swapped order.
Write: 40; °C
